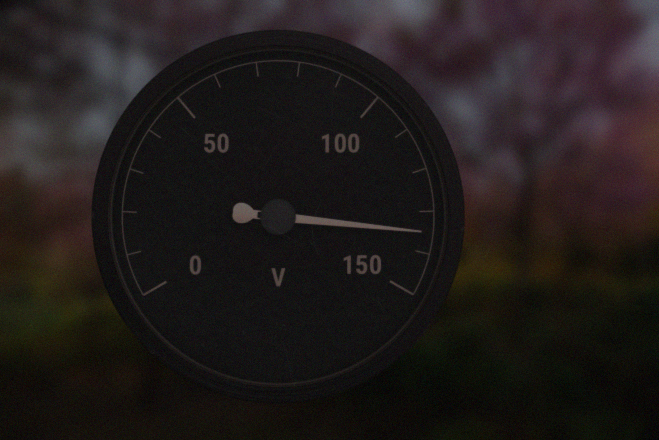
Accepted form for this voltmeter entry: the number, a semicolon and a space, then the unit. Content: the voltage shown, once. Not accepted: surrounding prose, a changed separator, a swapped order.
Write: 135; V
